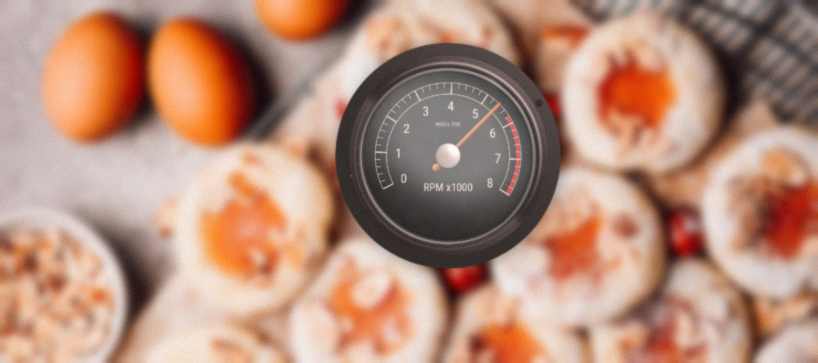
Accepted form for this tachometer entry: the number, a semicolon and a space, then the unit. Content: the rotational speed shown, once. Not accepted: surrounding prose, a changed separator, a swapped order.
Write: 5400; rpm
